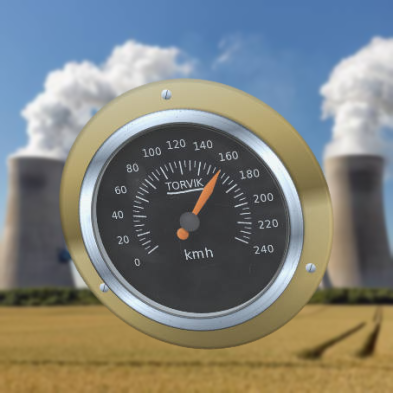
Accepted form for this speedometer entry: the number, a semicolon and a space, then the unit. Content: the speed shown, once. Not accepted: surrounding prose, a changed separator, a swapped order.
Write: 160; km/h
